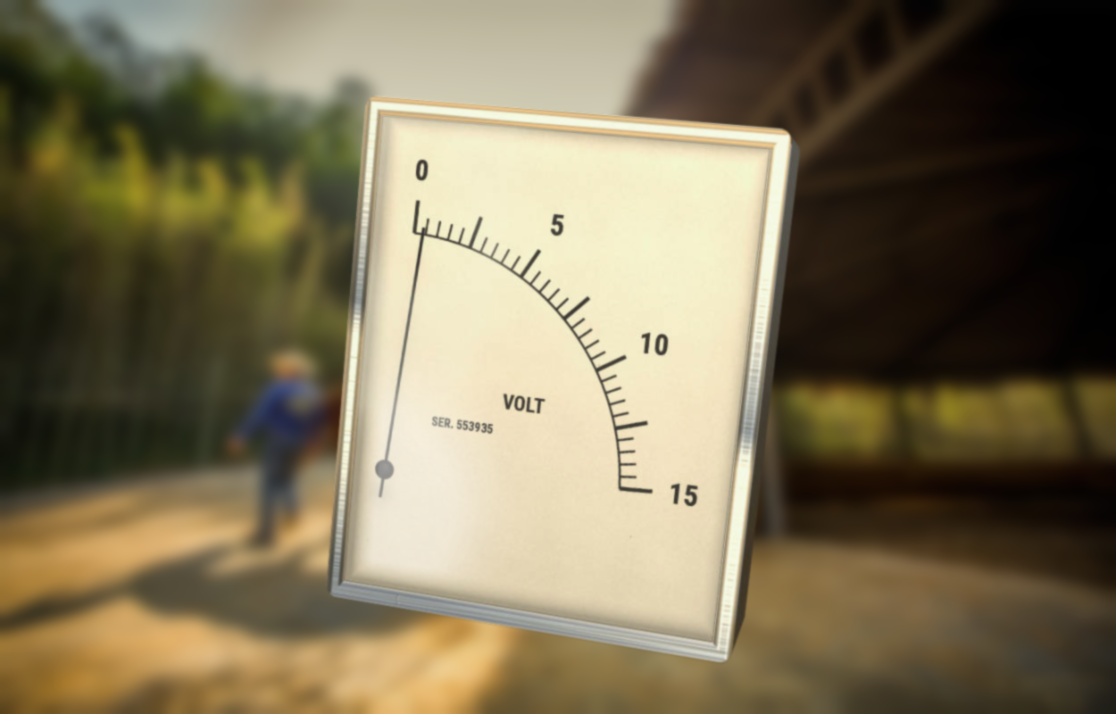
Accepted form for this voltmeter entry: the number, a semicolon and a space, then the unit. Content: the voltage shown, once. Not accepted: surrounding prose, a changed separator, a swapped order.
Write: 0.5; V
